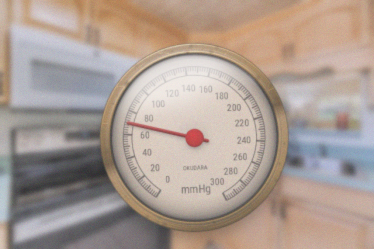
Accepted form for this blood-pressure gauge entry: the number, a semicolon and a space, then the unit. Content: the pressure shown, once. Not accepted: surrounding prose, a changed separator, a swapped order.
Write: 70; mmHg
